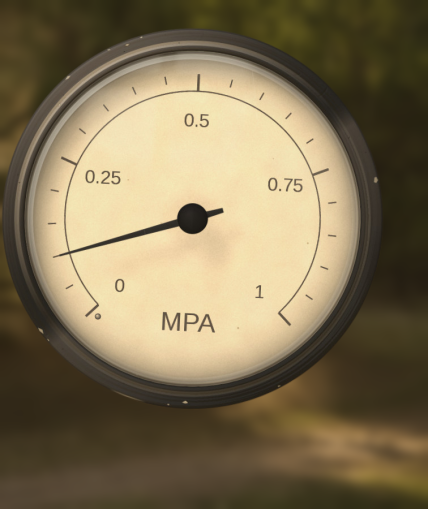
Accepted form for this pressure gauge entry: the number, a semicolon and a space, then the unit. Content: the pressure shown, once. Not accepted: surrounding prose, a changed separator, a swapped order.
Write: 0.1; MPa
